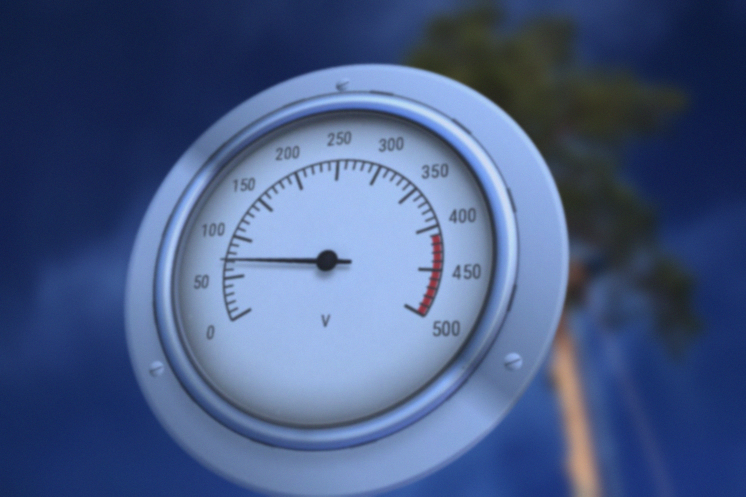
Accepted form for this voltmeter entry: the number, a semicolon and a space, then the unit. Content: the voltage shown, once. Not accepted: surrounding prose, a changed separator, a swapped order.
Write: 70; V
